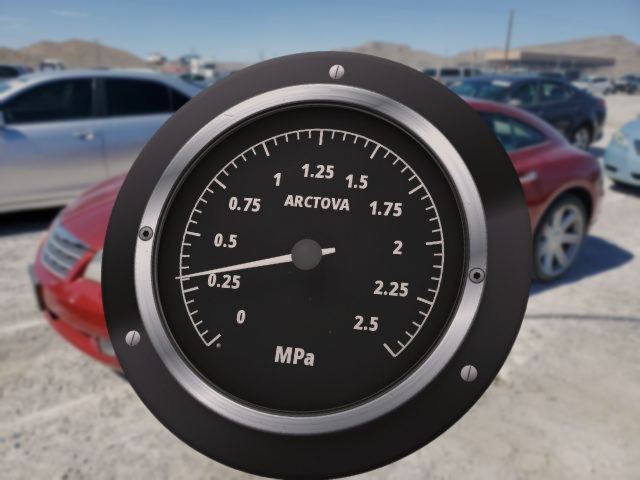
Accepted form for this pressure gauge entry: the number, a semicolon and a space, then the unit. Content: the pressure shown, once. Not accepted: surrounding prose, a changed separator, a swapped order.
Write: 0.3; MPa
